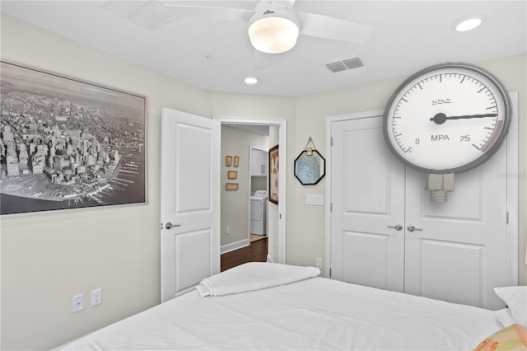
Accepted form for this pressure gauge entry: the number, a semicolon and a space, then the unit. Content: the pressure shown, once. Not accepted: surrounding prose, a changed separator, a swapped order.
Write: 21; MPa
